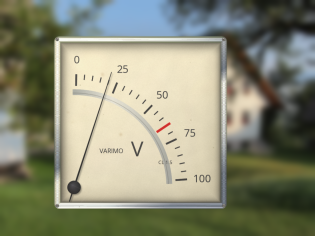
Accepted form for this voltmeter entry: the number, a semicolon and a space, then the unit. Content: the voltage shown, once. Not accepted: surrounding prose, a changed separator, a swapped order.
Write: 20; V
